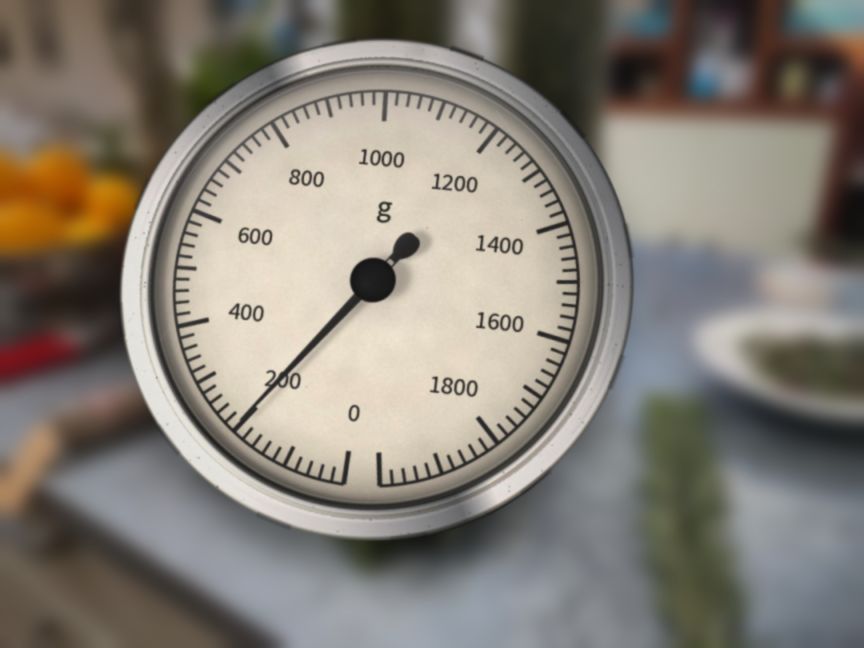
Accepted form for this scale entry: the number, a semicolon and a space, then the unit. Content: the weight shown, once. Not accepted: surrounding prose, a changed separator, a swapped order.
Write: 200; g
